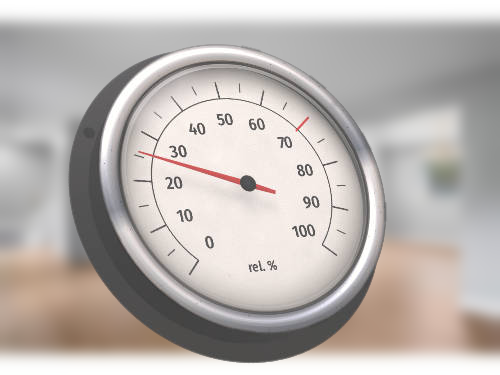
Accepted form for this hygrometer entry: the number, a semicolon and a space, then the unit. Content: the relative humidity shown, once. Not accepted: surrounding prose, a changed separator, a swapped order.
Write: 25; %
